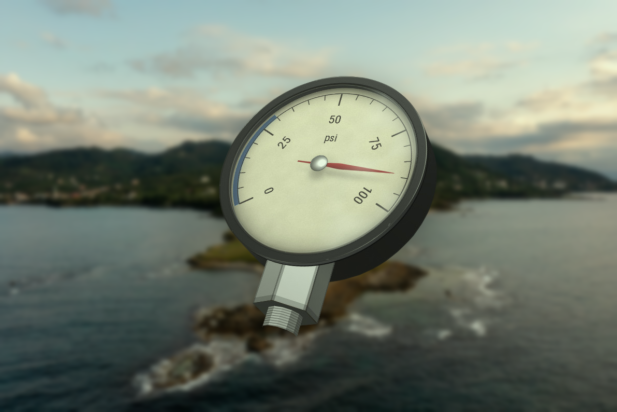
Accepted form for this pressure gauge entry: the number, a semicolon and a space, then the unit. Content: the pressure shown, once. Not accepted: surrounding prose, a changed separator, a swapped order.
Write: 90; psi
